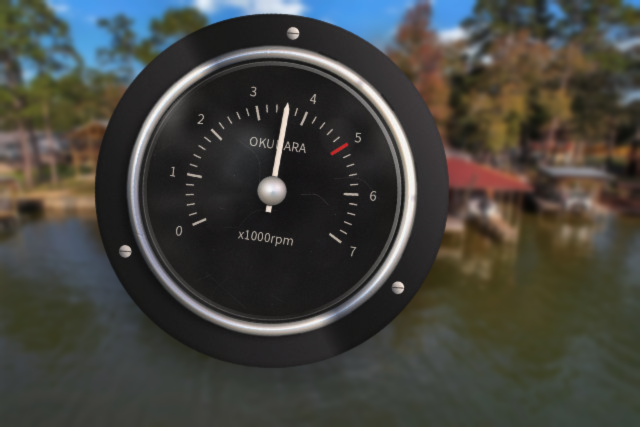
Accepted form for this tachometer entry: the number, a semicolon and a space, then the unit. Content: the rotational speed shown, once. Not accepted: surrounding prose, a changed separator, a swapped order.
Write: 3600; rpm
